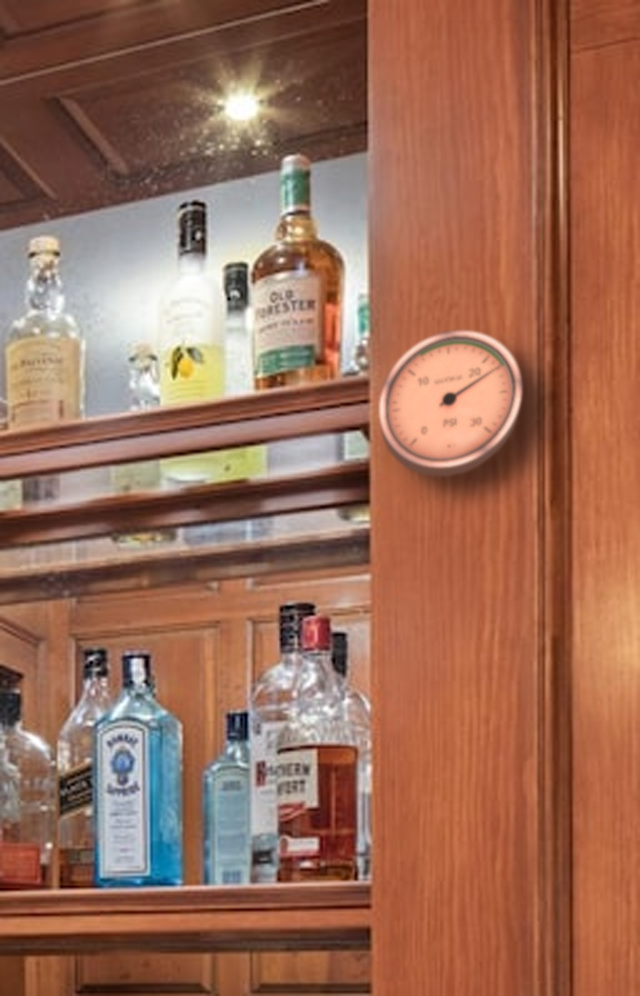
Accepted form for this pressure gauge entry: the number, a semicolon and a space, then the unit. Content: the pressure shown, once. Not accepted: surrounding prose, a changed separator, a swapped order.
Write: 22; psi
